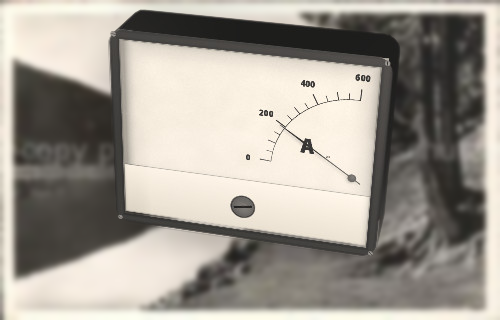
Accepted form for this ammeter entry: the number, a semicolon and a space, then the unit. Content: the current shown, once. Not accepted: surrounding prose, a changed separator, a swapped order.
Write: 200; A
